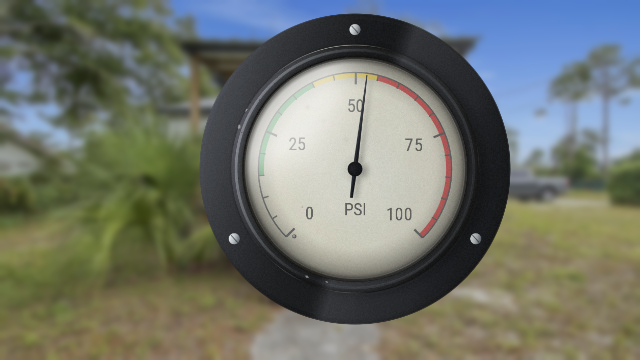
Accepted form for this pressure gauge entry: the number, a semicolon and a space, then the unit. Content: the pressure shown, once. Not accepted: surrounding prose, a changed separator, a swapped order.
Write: 52.5; psi
